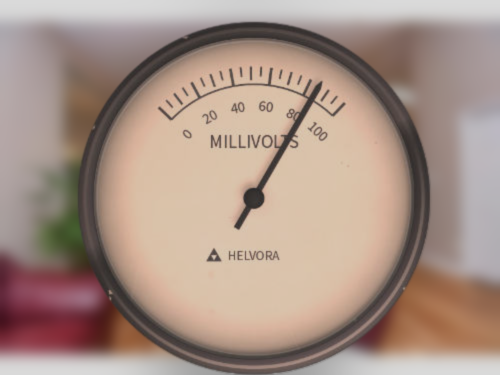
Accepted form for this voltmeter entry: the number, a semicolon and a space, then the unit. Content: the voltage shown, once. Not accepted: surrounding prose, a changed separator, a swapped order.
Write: 85; mV
